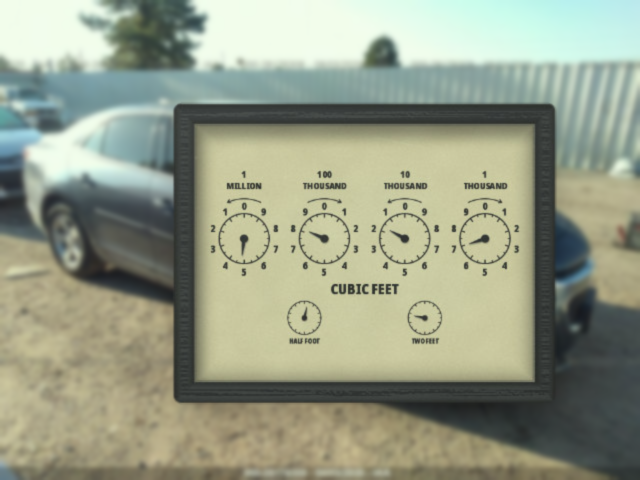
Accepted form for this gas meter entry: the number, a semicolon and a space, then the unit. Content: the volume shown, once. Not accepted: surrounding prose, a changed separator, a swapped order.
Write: 481700; ft³
